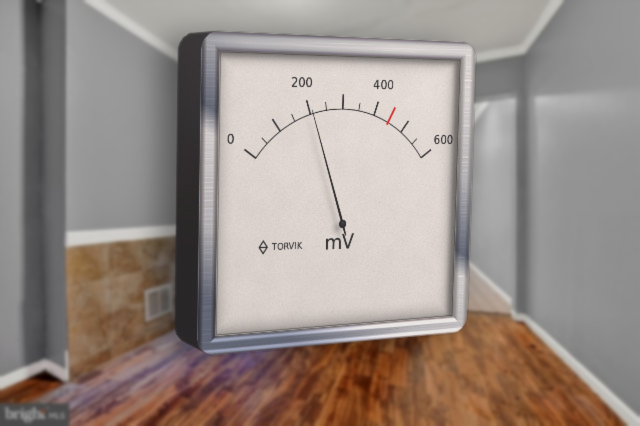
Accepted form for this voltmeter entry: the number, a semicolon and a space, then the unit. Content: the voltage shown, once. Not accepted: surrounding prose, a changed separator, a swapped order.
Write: 200; mV
